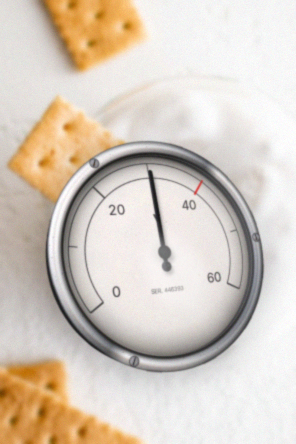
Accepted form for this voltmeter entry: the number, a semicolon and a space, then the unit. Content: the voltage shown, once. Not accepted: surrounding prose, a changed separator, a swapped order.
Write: 30; V
